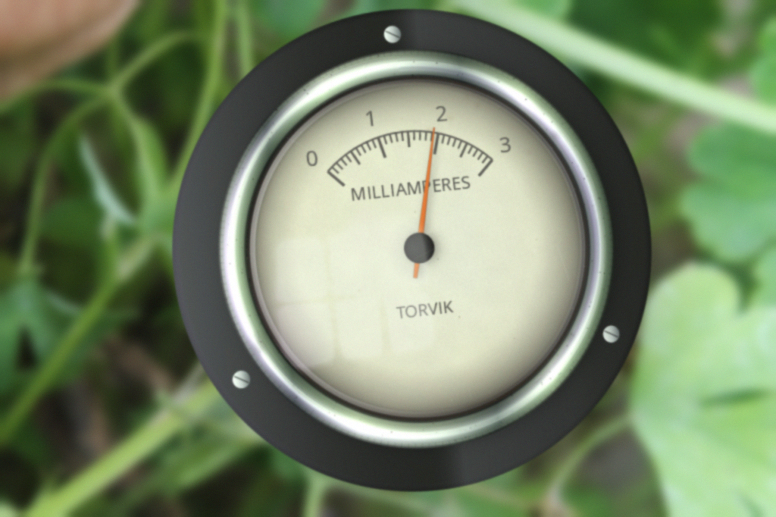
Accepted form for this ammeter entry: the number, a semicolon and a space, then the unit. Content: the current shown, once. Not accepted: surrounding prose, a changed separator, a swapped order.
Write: 1.9; mA
